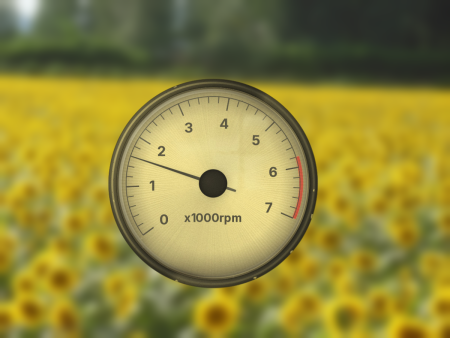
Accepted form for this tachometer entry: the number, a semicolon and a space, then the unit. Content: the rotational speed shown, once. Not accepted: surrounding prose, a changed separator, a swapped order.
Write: 1600; rpm
